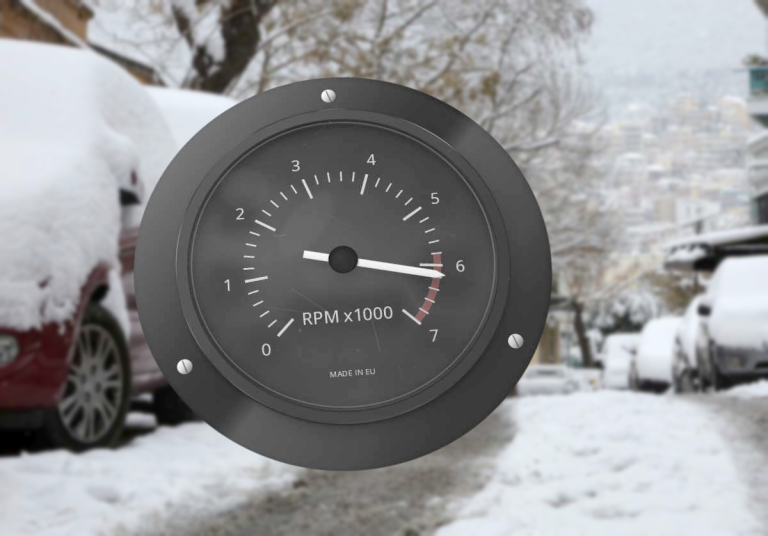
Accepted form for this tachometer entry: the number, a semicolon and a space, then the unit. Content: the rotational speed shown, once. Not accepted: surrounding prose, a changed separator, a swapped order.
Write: 6200; rpm
